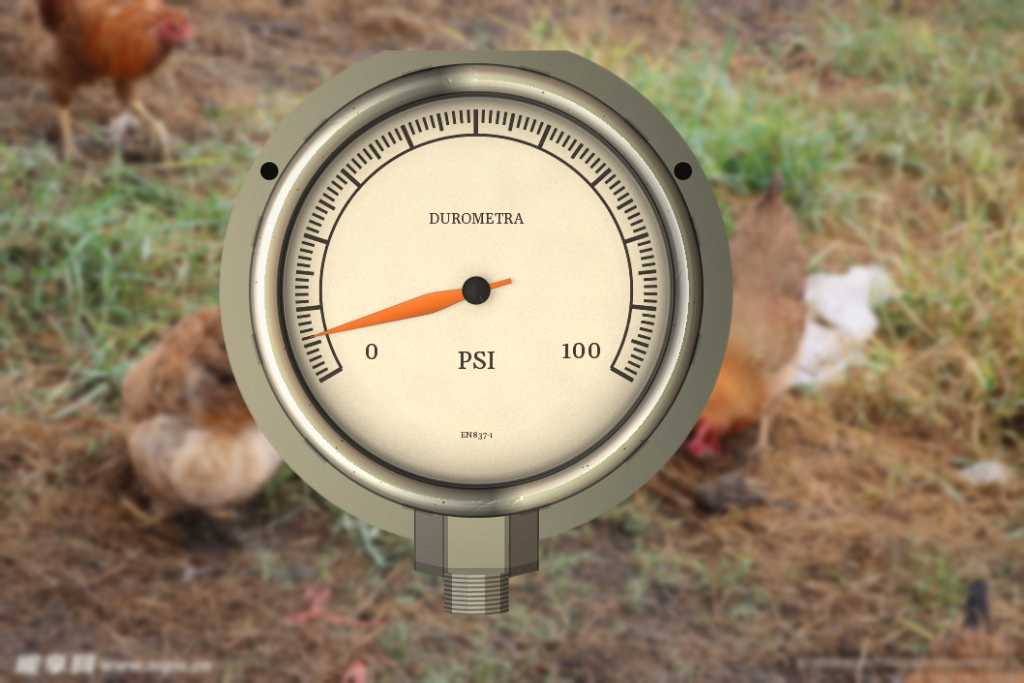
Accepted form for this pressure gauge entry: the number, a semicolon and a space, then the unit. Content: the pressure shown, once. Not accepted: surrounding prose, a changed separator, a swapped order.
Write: 6; psi
